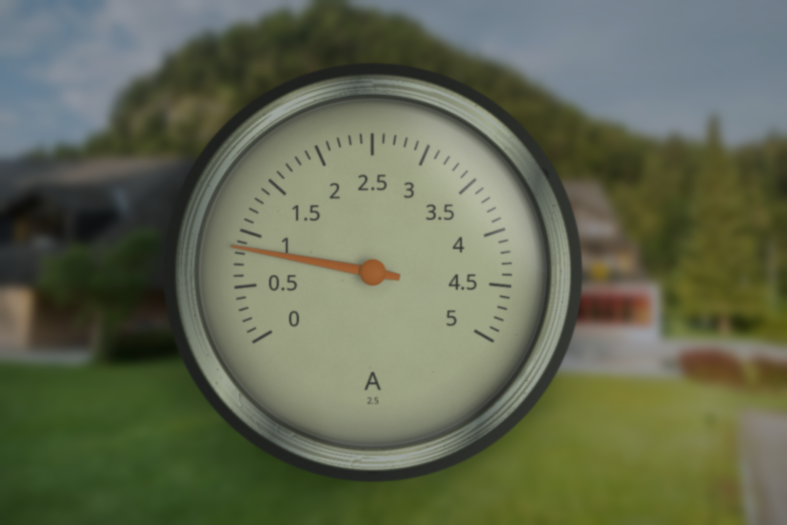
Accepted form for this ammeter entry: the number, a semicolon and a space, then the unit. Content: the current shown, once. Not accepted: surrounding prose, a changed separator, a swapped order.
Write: 0.85; A
